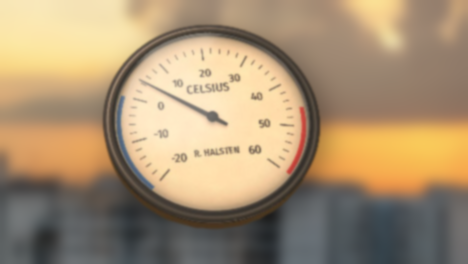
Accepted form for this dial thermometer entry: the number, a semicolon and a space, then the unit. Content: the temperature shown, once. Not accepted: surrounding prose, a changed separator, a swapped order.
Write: 4; °C
